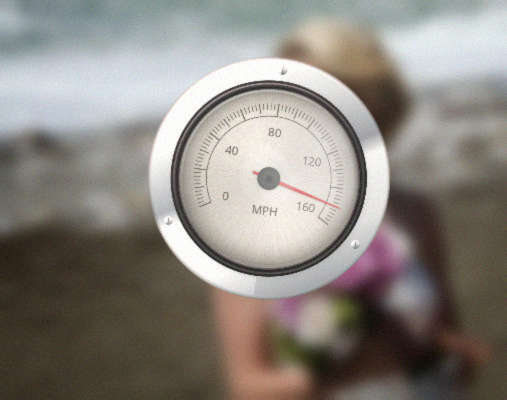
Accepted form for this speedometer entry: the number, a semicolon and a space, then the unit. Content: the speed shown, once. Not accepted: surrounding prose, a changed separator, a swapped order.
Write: 150; mph
